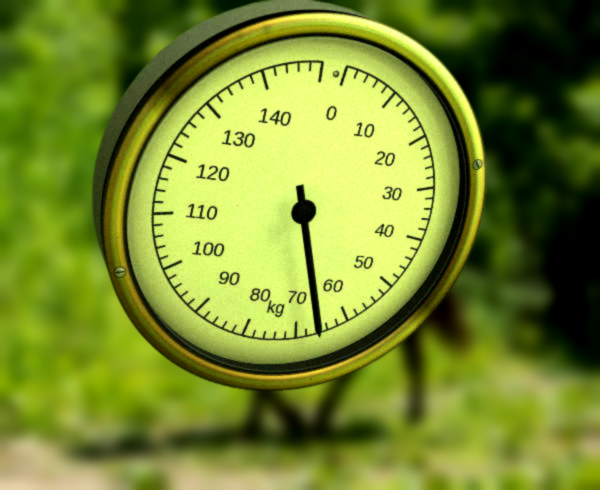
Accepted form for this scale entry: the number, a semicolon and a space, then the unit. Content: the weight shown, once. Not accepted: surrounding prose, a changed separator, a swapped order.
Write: 66; kg
